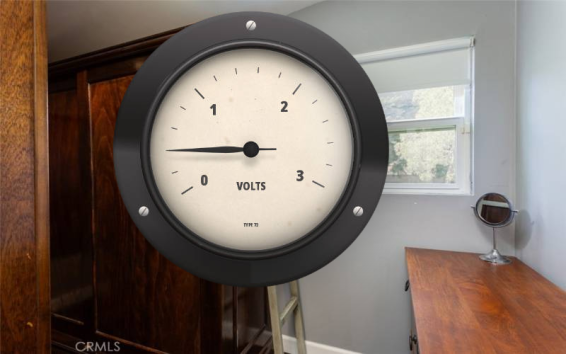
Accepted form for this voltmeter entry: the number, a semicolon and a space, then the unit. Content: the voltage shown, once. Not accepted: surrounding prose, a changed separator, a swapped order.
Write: 0.4; V
